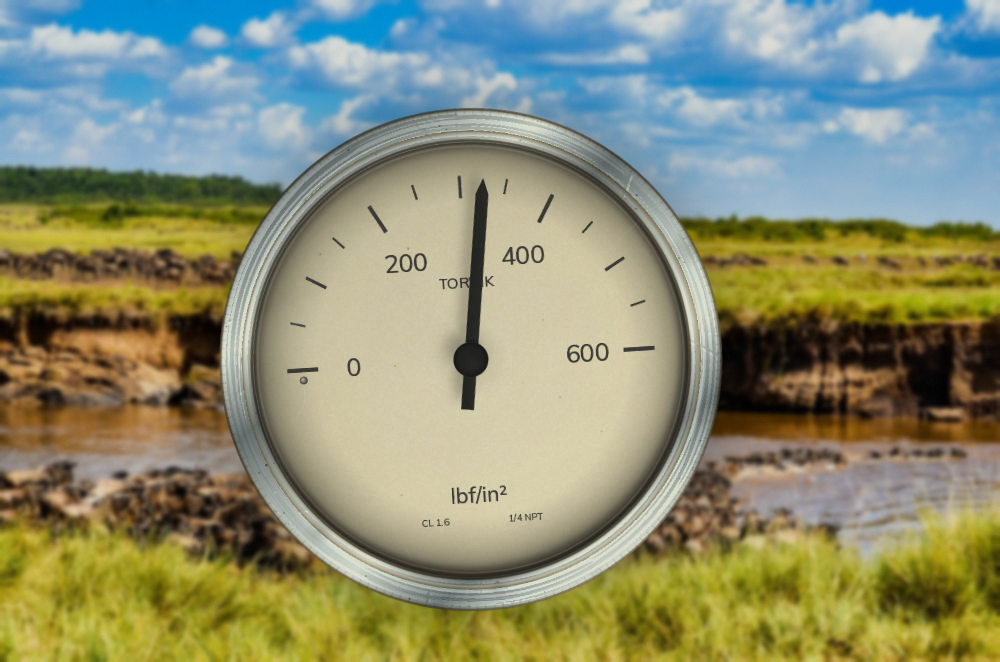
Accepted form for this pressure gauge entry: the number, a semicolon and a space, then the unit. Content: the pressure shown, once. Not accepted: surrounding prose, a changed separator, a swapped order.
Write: 325; psi
